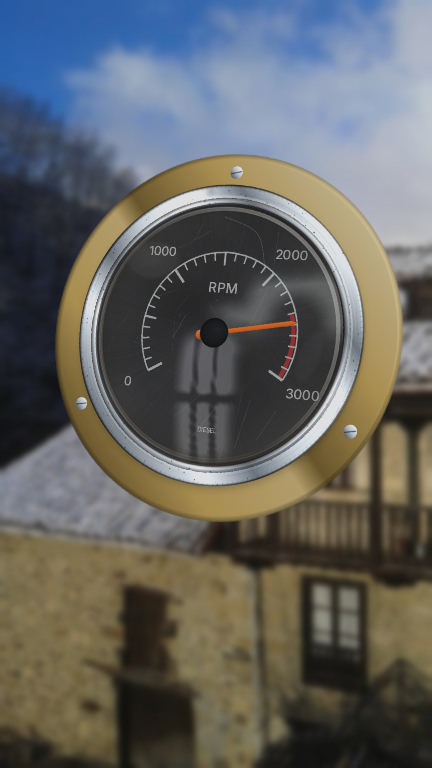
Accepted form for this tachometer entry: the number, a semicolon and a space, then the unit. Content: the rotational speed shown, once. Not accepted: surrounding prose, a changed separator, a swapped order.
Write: 2500; rpm
